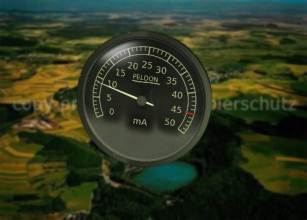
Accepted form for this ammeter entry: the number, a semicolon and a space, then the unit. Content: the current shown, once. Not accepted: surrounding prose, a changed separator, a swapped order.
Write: 9; mA
